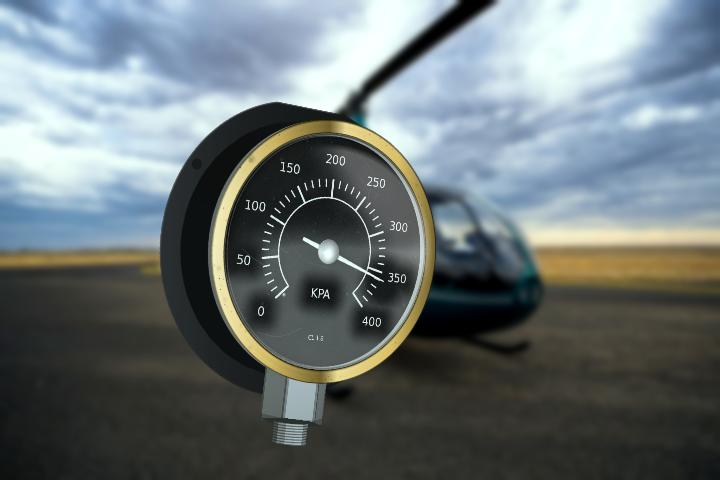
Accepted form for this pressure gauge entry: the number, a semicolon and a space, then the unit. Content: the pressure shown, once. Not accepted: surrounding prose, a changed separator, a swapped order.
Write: 360; kPa
